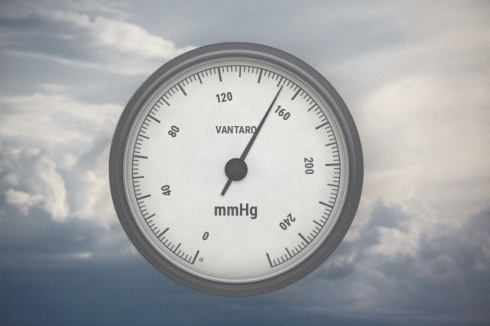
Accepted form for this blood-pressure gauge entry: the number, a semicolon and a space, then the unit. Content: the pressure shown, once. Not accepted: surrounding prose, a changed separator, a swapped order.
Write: 152; mmHg
